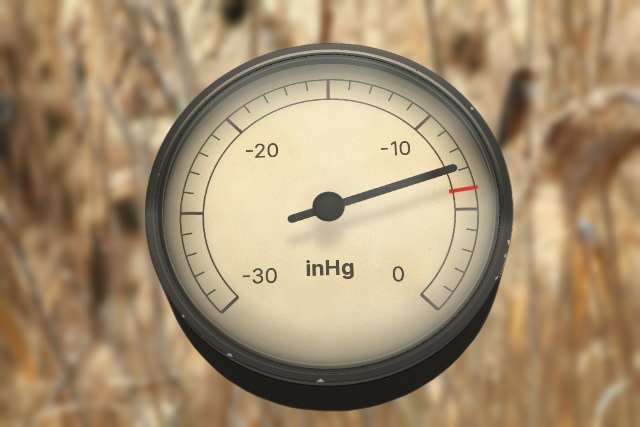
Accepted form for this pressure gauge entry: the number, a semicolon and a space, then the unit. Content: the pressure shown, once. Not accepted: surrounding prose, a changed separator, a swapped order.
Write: -7; inHg
